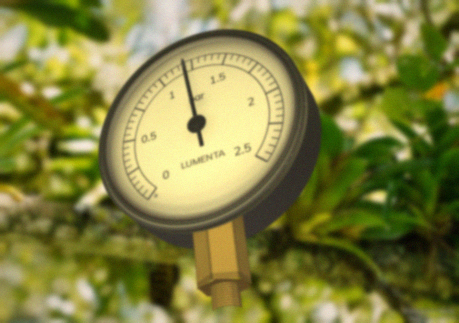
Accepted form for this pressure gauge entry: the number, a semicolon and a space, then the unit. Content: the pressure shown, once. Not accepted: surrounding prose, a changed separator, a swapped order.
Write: 1.2; bar
